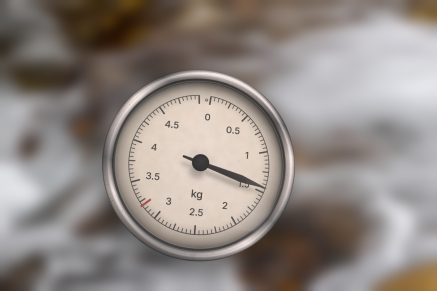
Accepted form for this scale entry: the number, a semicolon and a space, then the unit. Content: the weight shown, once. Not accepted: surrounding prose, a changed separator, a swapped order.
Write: 1.45; kg
